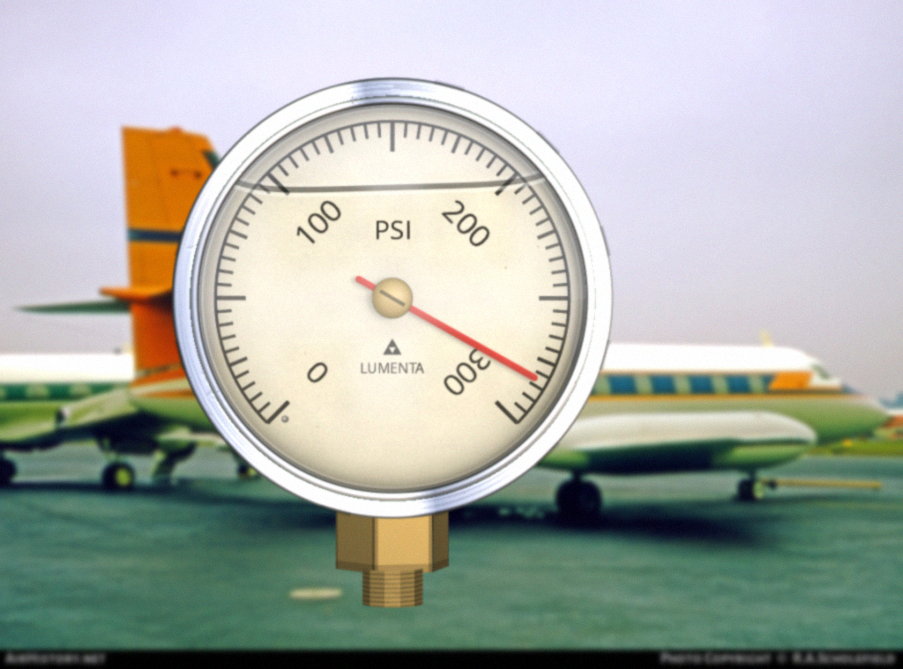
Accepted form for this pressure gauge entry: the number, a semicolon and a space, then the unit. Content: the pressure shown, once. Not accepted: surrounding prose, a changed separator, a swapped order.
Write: 282.5; psi
